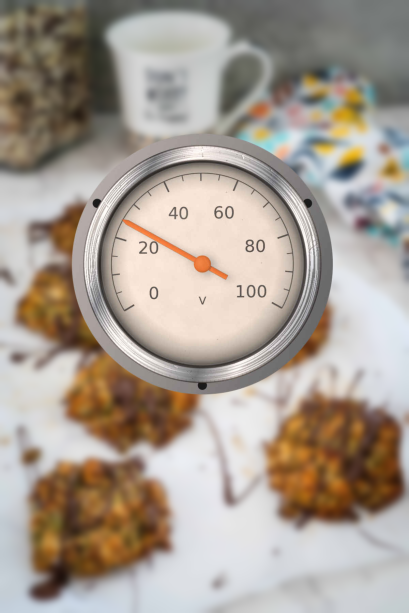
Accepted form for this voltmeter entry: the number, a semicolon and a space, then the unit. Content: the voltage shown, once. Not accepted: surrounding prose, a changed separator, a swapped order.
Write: 25; V
